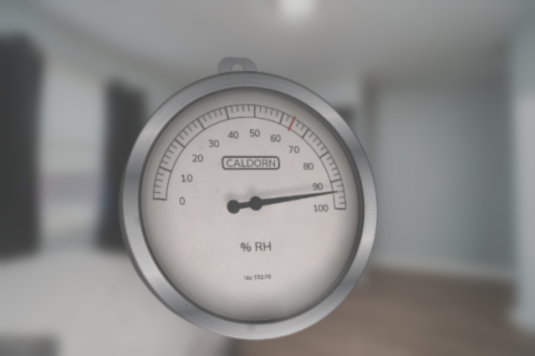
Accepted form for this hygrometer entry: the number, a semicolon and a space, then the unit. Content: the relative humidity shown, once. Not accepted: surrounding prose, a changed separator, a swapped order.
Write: 94; %
